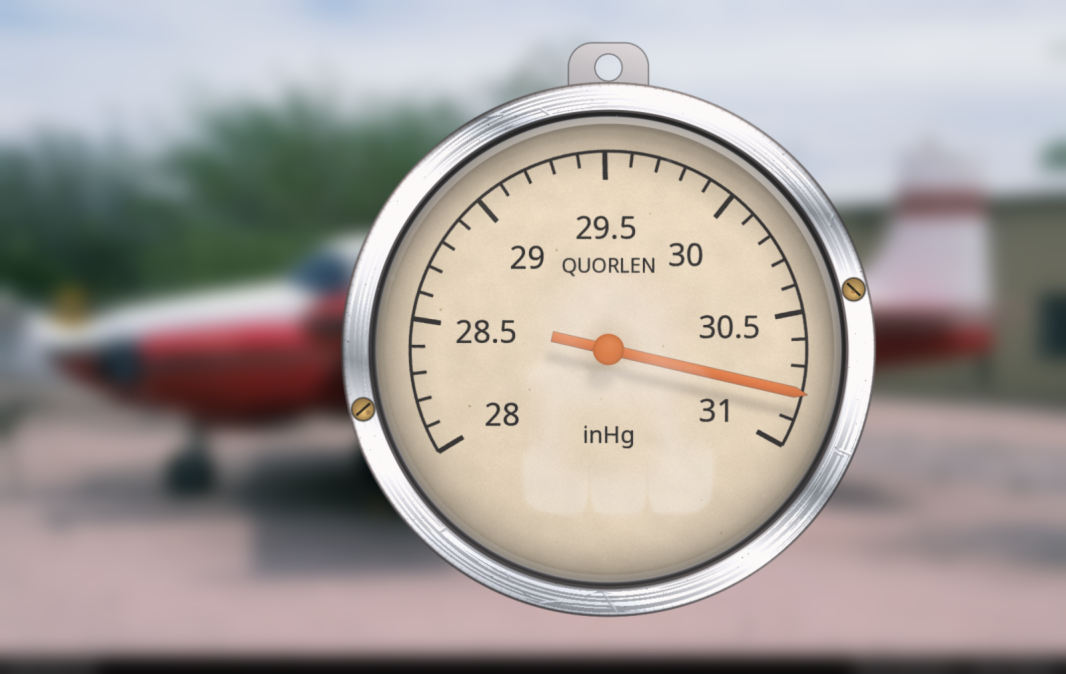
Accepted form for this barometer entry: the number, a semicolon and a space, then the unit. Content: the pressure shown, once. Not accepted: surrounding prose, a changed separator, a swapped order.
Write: 30.8; inHg
